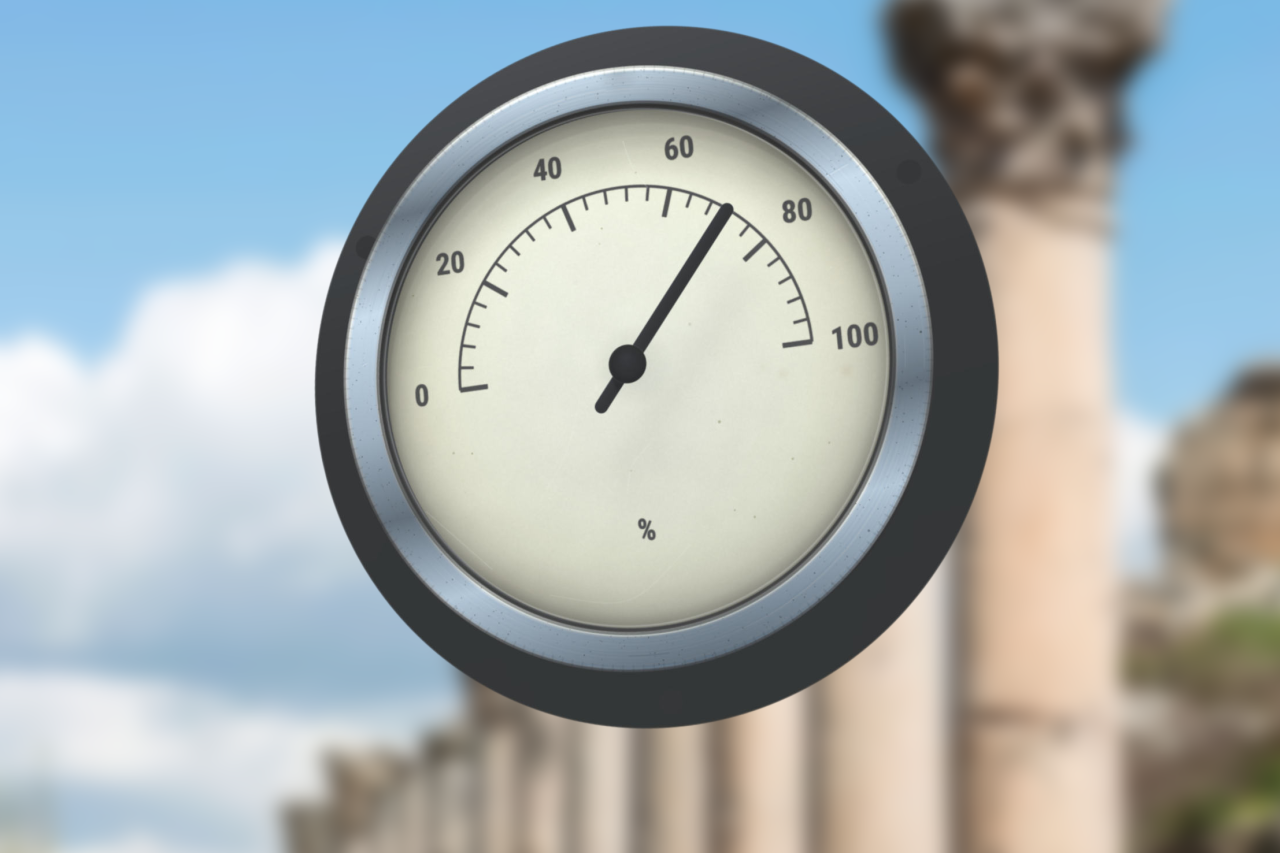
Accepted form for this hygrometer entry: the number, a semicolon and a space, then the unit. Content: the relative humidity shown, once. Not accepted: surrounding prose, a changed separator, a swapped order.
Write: 72; %
